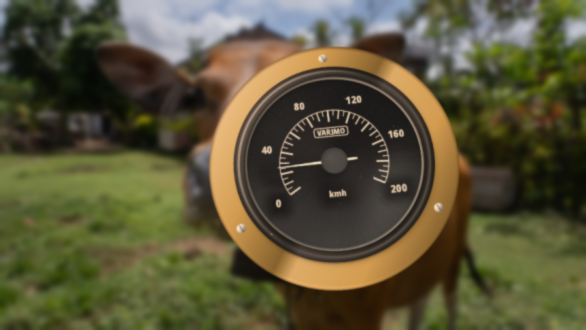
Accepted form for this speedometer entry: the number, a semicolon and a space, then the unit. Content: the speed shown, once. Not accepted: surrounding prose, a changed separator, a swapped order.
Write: 25; km/h
